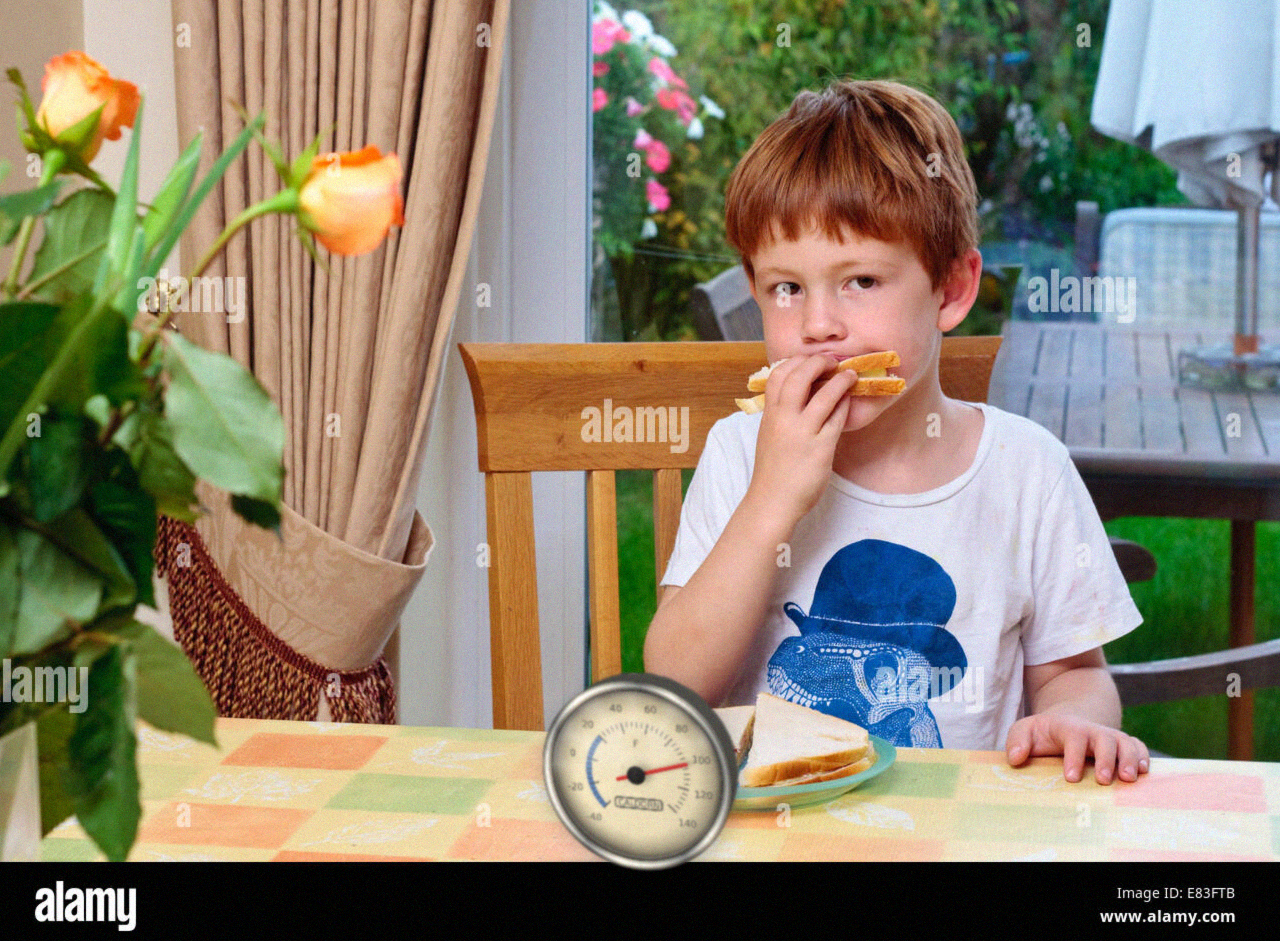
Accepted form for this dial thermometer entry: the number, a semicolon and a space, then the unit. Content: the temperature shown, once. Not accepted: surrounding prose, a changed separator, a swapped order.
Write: 100; °F
